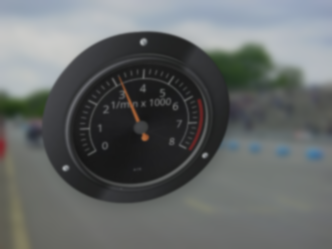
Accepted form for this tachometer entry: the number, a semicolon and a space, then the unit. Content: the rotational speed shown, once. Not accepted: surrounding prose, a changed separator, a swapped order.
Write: 3200; rpm
